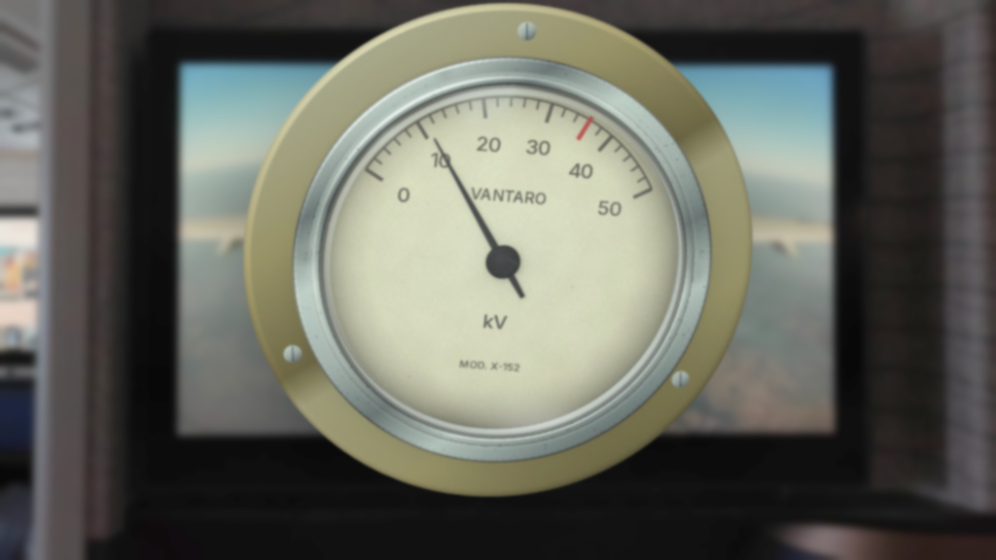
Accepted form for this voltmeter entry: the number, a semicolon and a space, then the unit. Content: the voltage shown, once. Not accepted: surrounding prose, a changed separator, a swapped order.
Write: 11; kV
